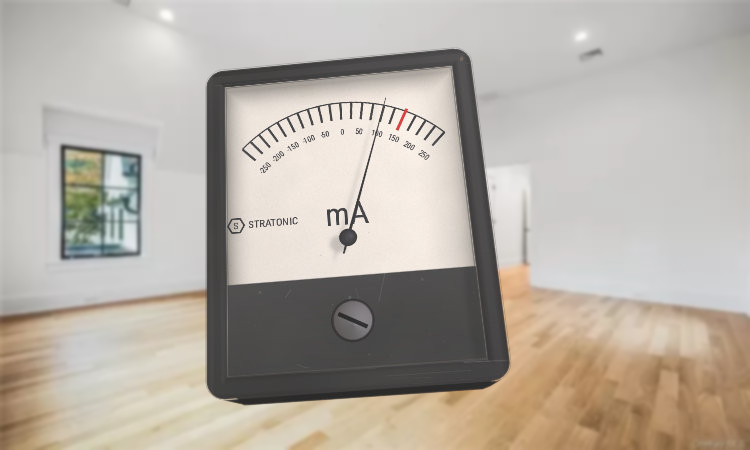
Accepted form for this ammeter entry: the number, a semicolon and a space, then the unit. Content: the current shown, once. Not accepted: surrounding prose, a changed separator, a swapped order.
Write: 100; mA
